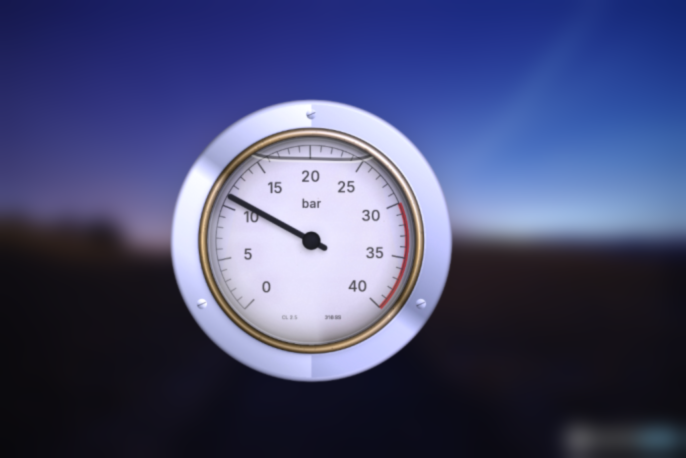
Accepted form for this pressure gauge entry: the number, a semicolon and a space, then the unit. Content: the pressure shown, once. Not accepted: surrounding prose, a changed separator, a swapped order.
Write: 11; bar
